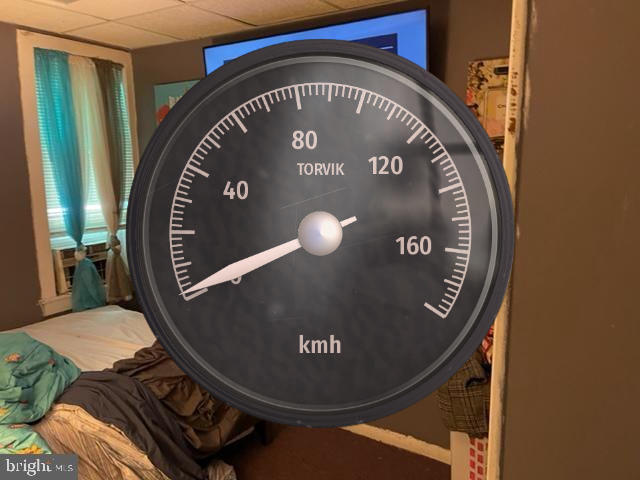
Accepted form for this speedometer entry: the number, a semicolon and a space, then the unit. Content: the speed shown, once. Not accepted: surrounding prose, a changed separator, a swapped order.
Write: 2; km/h
